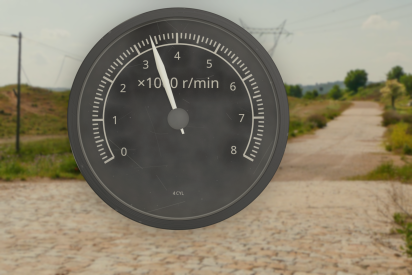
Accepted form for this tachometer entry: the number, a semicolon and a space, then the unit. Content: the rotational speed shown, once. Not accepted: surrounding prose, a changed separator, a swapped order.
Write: 3400; rpm
